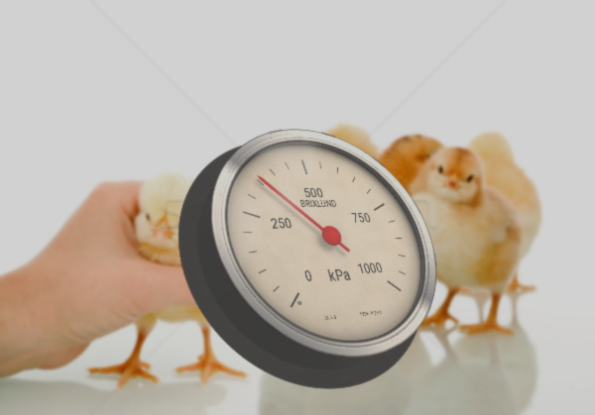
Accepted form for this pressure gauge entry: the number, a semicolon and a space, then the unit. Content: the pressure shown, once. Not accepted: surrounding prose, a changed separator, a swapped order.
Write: 350; kPa
